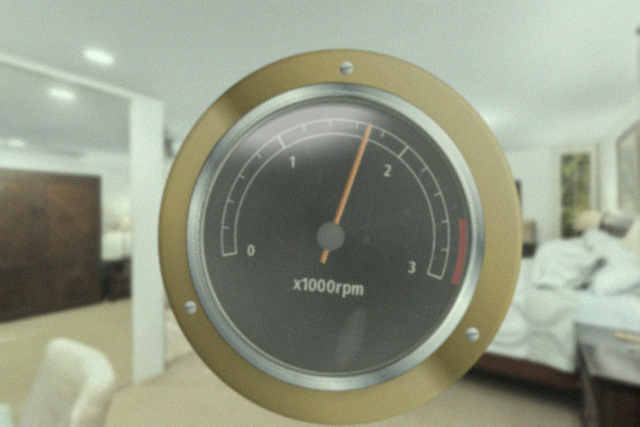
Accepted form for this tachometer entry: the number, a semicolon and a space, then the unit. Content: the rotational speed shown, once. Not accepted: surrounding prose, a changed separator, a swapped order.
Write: 1700; rpm
